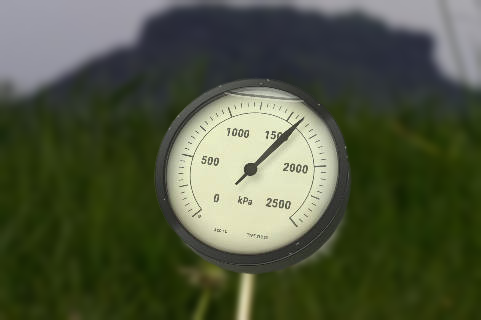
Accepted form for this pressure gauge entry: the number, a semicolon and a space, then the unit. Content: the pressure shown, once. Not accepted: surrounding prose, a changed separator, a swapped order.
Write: 1600; kPa
